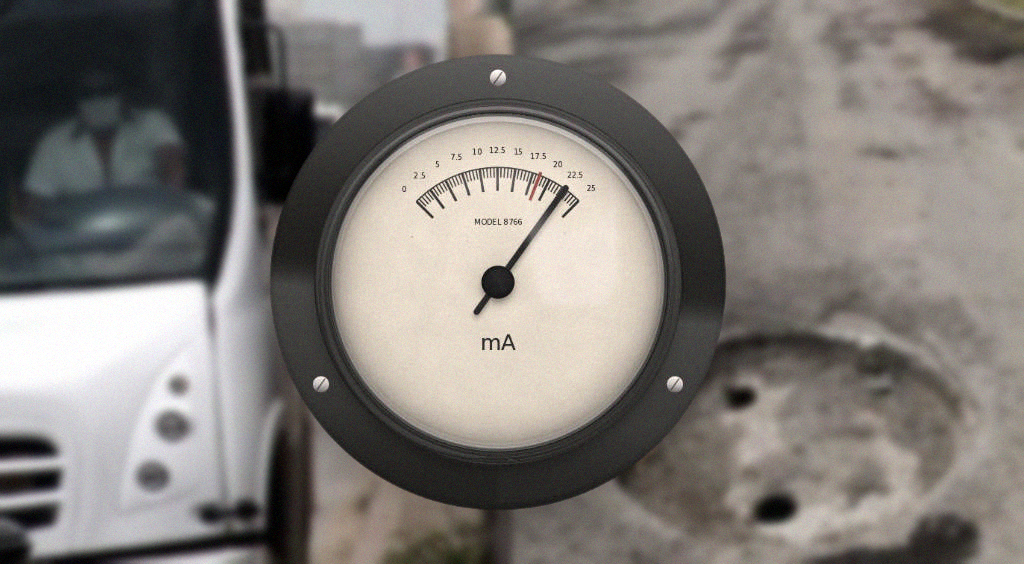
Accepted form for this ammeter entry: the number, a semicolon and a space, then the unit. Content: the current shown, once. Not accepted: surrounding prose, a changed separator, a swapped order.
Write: 22.5; mA
